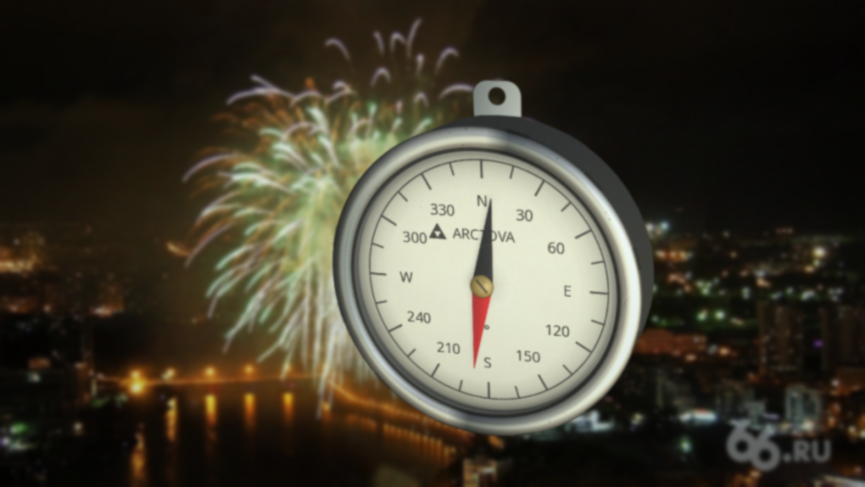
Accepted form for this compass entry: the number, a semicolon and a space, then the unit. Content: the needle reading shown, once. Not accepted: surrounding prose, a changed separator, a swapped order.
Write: 187.5; °
